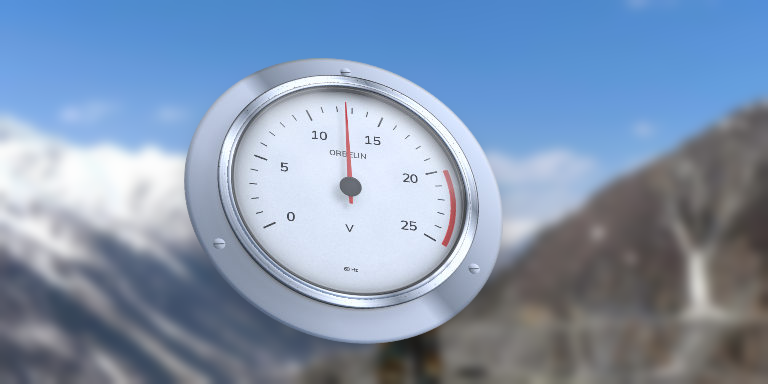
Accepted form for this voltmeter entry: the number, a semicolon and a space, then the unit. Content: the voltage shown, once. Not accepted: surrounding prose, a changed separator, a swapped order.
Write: 12.5; V
